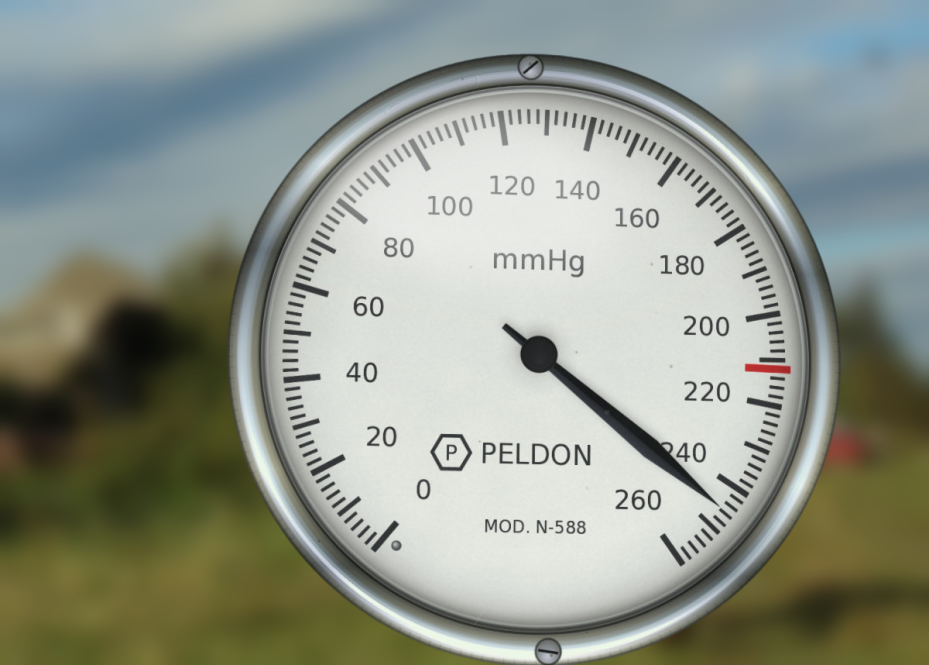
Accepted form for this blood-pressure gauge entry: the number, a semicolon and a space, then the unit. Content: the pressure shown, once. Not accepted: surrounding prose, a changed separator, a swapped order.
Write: 246; mmHg
